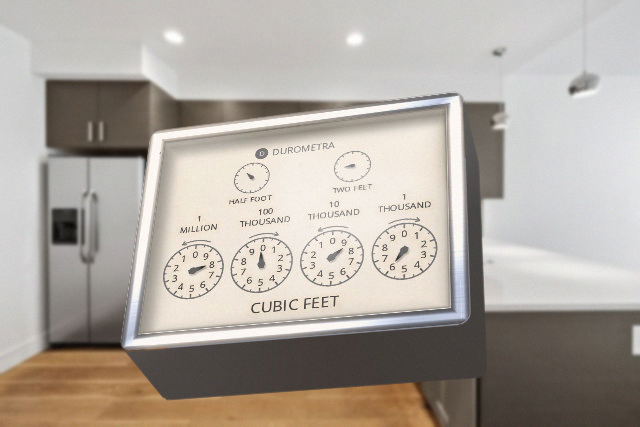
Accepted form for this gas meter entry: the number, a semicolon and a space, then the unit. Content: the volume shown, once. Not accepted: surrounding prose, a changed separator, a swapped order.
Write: 798600; ft³
